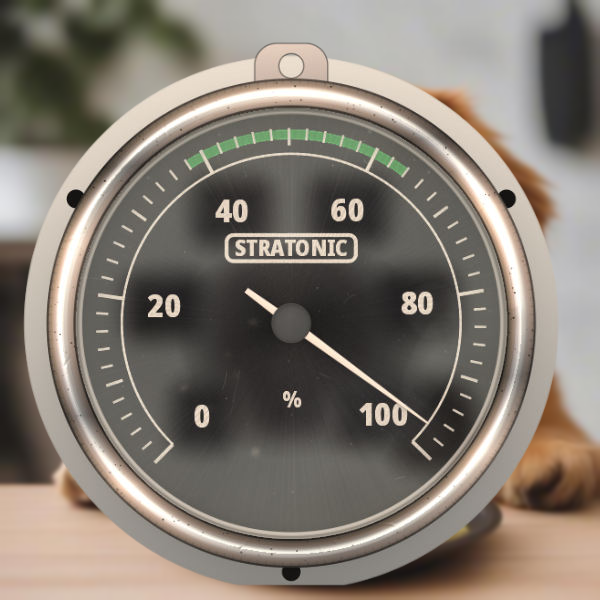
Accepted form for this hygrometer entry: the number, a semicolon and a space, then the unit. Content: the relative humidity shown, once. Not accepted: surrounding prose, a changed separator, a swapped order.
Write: 97; %
